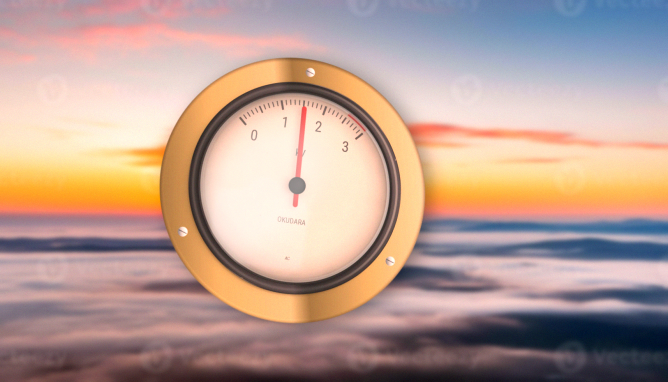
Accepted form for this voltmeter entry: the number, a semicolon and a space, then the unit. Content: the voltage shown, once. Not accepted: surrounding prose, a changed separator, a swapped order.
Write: 1.5; kV
